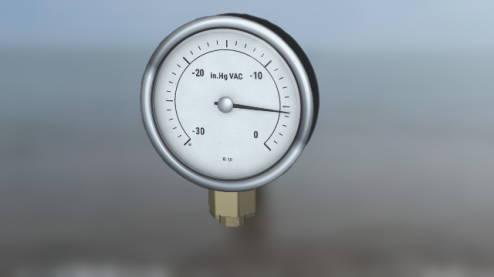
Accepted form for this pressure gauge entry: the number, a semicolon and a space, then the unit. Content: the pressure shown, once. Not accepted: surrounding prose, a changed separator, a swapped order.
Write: -4.5; inHg
